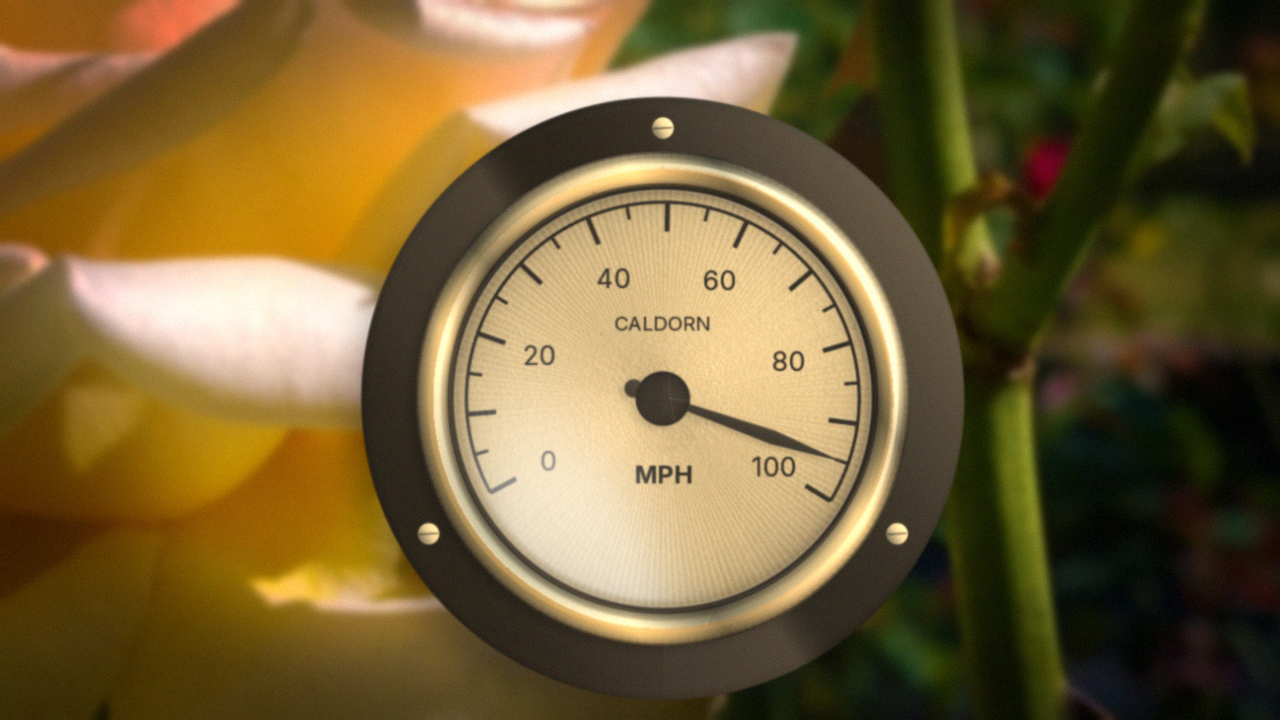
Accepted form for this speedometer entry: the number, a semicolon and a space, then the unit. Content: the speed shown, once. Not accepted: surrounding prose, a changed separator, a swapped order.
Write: 95; mph
